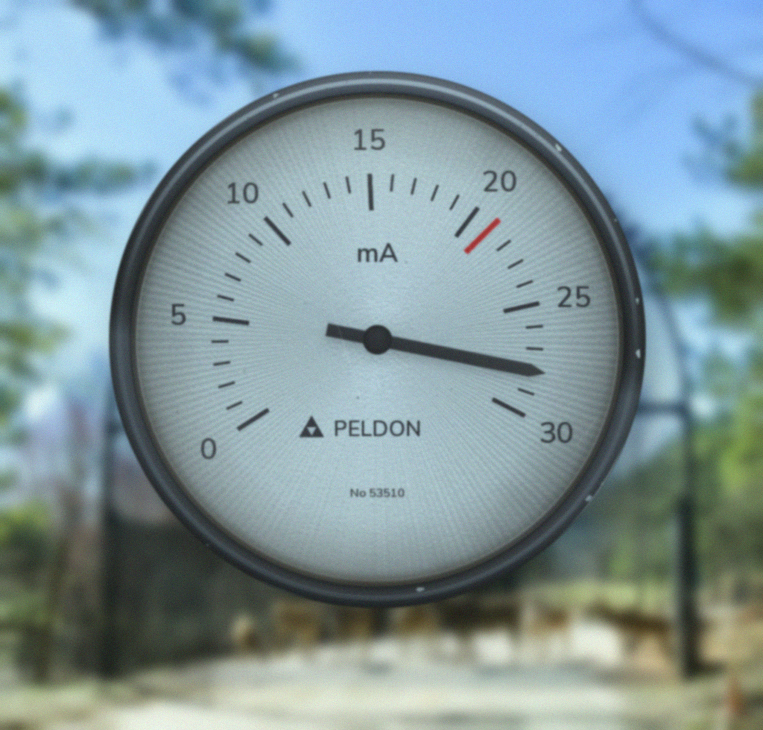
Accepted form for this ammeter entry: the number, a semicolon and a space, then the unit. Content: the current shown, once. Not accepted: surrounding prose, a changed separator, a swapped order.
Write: 28; mA
